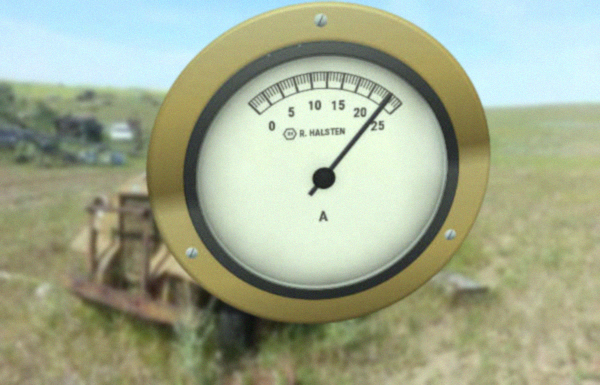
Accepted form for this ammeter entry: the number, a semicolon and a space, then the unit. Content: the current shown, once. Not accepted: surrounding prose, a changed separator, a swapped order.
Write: 22.5; A
